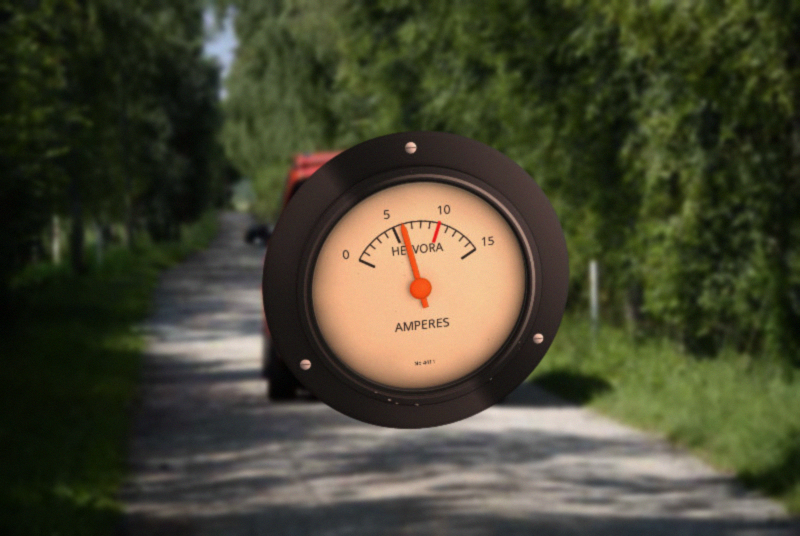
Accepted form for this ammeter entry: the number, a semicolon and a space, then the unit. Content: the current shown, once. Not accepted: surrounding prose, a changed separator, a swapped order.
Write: 6; A
